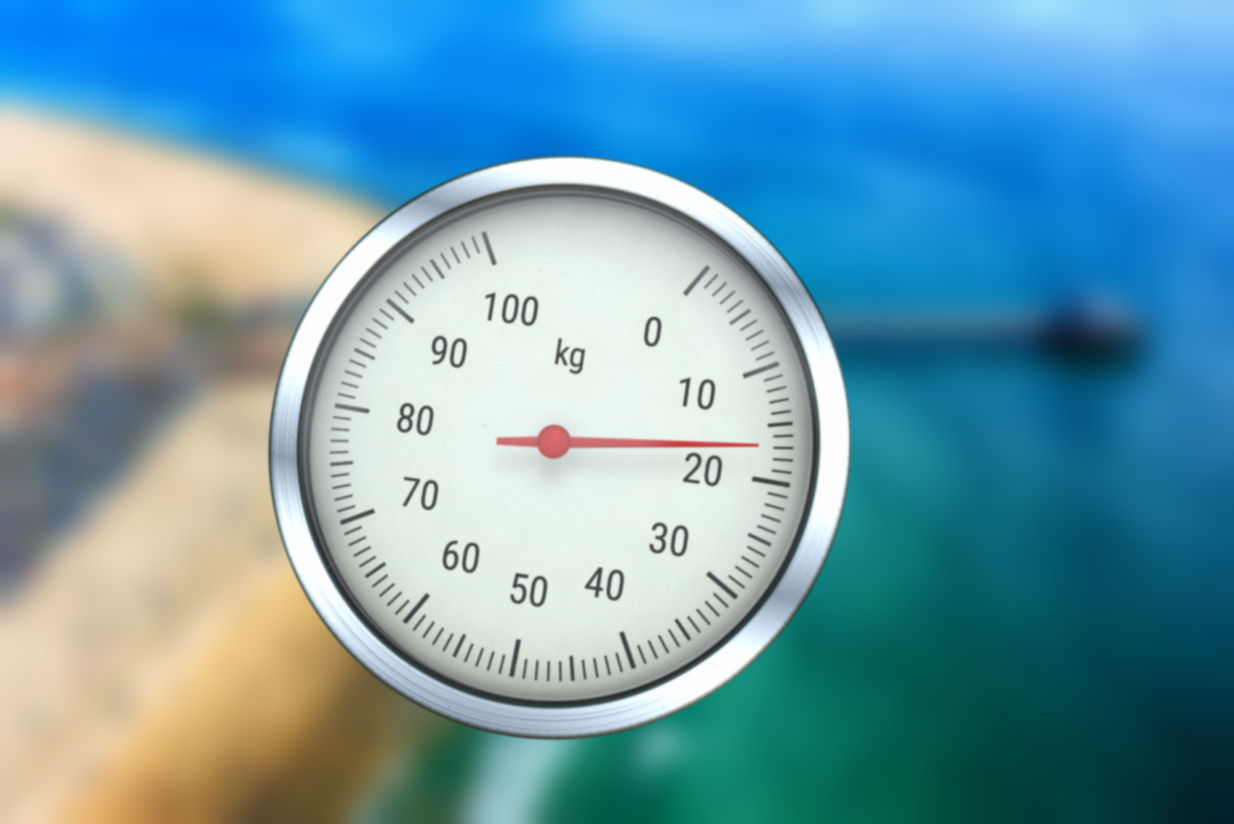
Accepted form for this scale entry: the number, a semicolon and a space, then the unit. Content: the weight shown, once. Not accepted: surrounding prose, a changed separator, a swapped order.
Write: 17; kg
